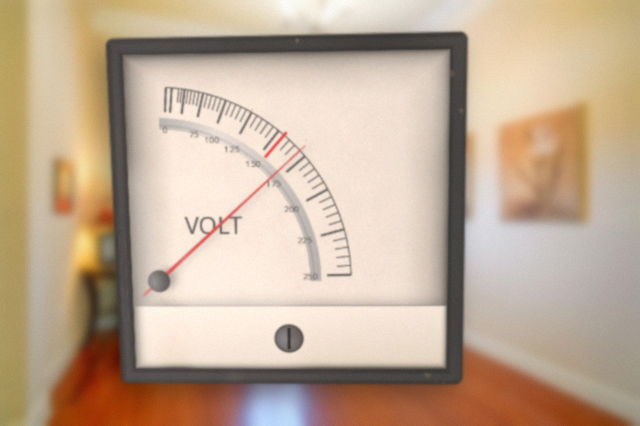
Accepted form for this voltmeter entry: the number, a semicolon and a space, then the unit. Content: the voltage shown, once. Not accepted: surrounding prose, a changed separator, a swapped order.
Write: 170; V
